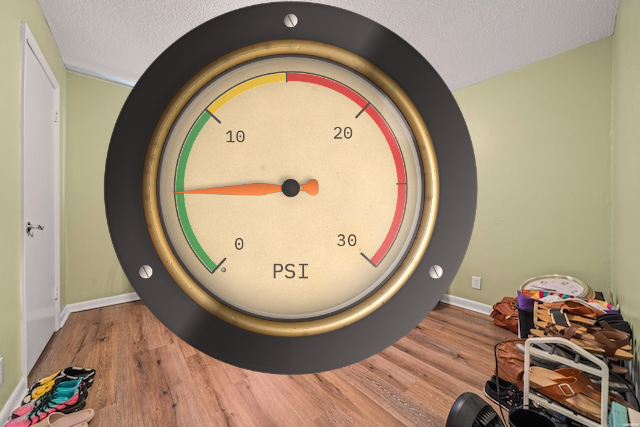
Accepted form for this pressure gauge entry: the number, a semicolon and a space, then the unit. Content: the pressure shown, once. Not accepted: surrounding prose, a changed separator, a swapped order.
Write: 5; psi
